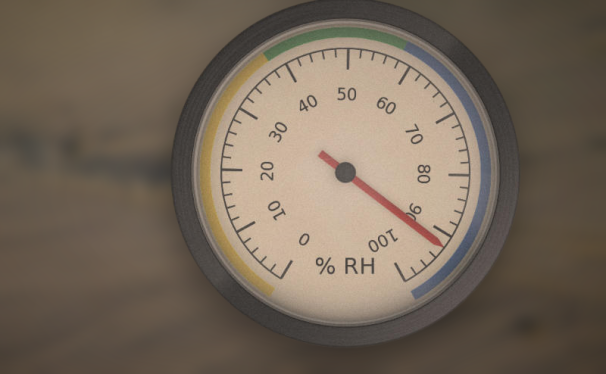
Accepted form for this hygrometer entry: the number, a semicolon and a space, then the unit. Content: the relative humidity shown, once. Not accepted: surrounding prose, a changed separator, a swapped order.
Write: 92; %
